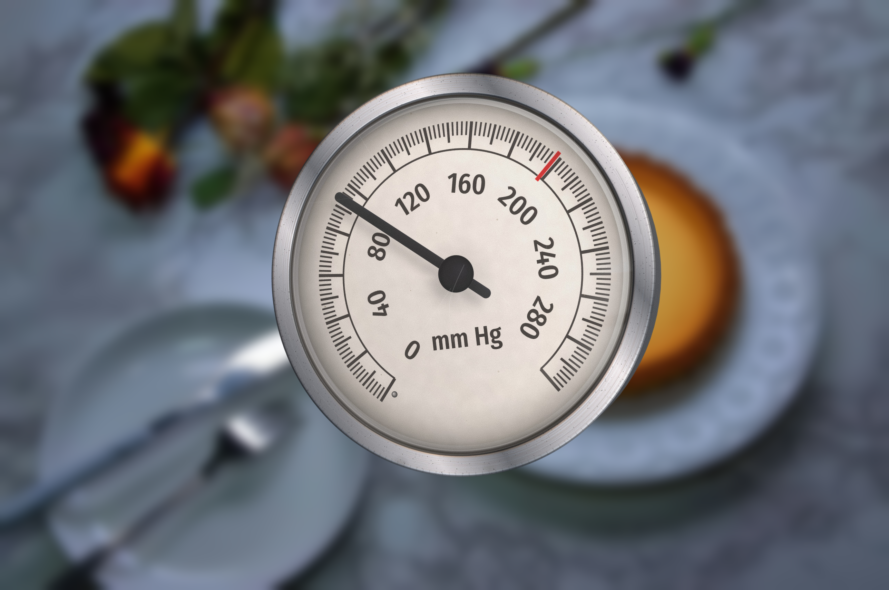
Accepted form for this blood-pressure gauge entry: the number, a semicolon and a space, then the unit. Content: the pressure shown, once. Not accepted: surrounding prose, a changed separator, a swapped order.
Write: 94; mmHg
